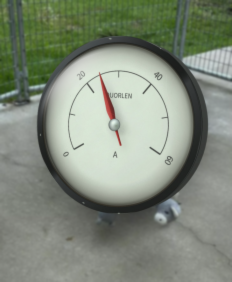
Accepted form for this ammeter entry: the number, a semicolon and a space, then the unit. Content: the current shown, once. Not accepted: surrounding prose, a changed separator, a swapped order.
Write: 25; A
